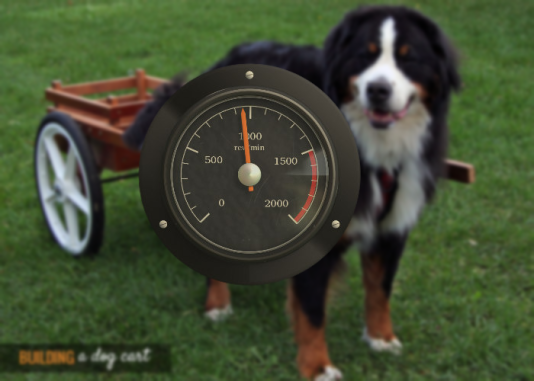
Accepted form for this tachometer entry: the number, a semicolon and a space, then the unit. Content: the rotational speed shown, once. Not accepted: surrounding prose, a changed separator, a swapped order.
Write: 950; rpm
